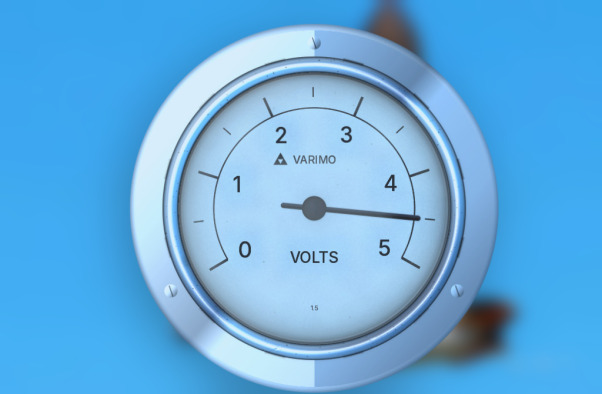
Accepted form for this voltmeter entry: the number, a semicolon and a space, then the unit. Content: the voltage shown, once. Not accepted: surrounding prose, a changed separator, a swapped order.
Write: 4.5; V
